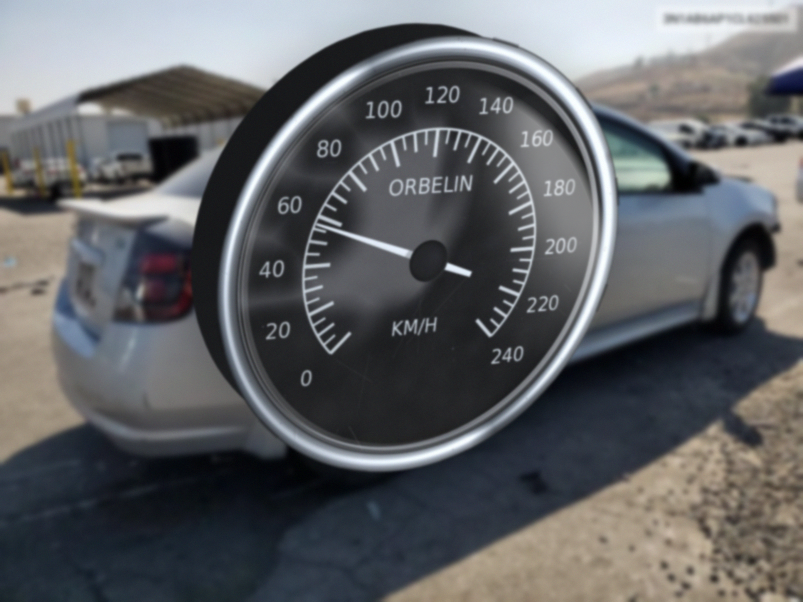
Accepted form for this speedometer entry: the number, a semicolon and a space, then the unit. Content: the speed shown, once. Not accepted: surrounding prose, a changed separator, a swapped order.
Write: 57.5; km/h
